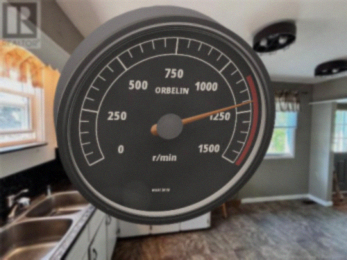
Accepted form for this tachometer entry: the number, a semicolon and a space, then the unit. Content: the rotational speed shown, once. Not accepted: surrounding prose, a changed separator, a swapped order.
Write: 1200; rpm
